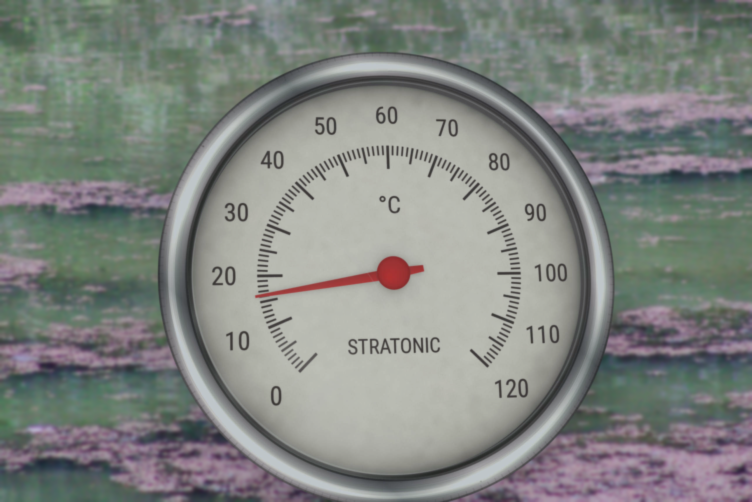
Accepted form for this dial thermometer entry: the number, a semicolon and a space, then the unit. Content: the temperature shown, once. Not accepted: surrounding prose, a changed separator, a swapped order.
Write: 16; °C
